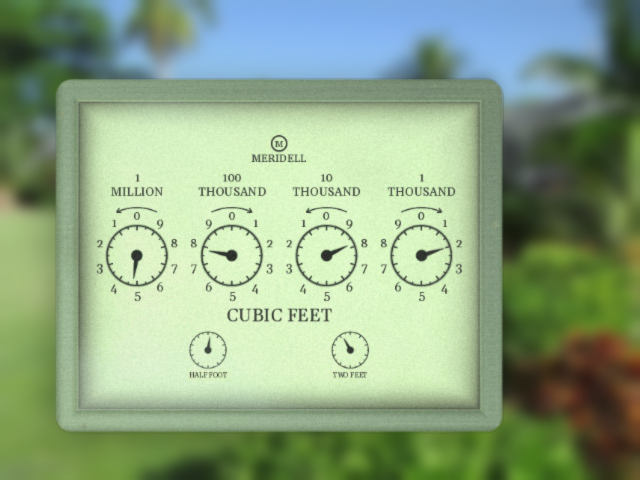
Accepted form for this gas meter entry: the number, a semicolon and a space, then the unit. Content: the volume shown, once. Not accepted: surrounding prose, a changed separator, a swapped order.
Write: 478200; ft³
